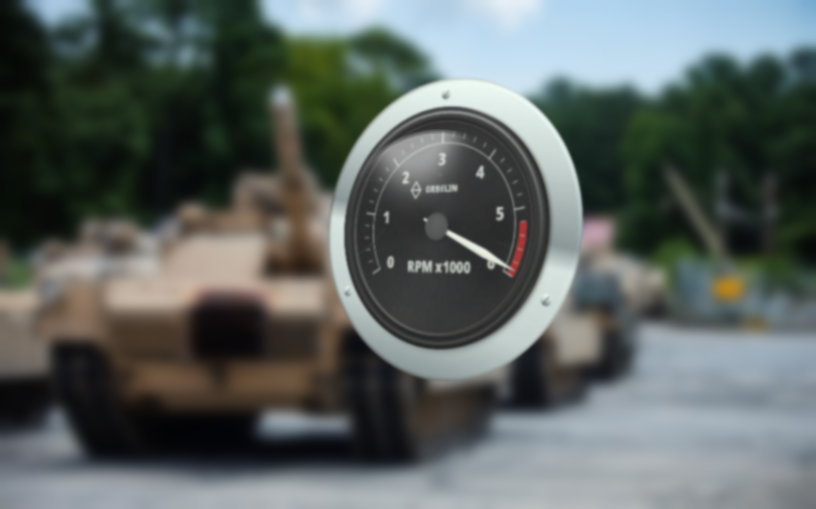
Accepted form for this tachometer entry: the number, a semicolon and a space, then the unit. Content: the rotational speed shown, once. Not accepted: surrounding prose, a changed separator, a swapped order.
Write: 5900; rpm
